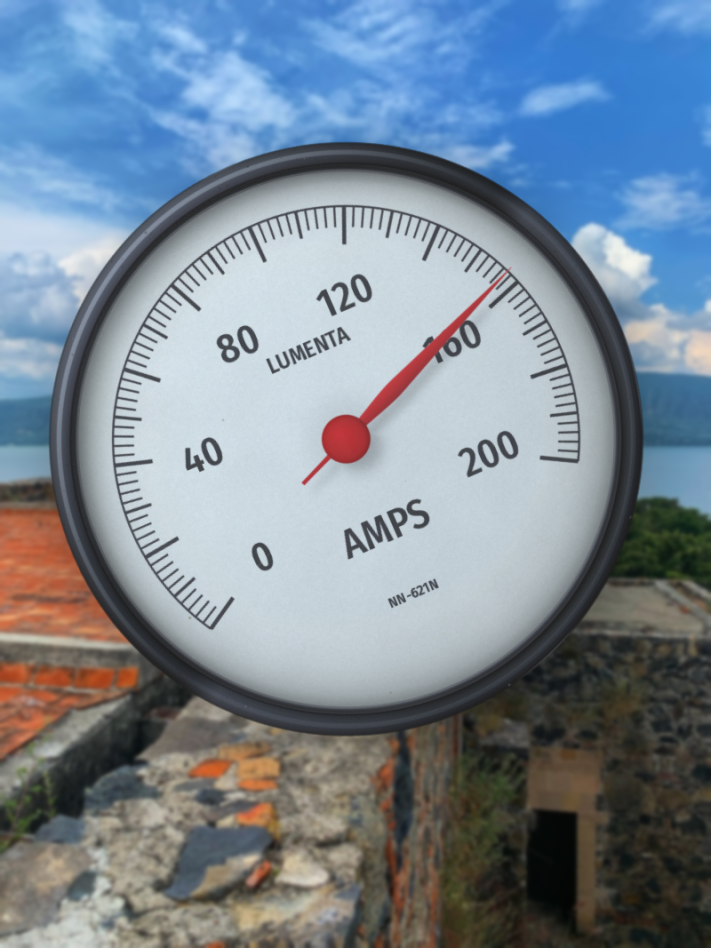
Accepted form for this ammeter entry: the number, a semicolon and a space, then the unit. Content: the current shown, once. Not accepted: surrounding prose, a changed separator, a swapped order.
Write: 157; A
